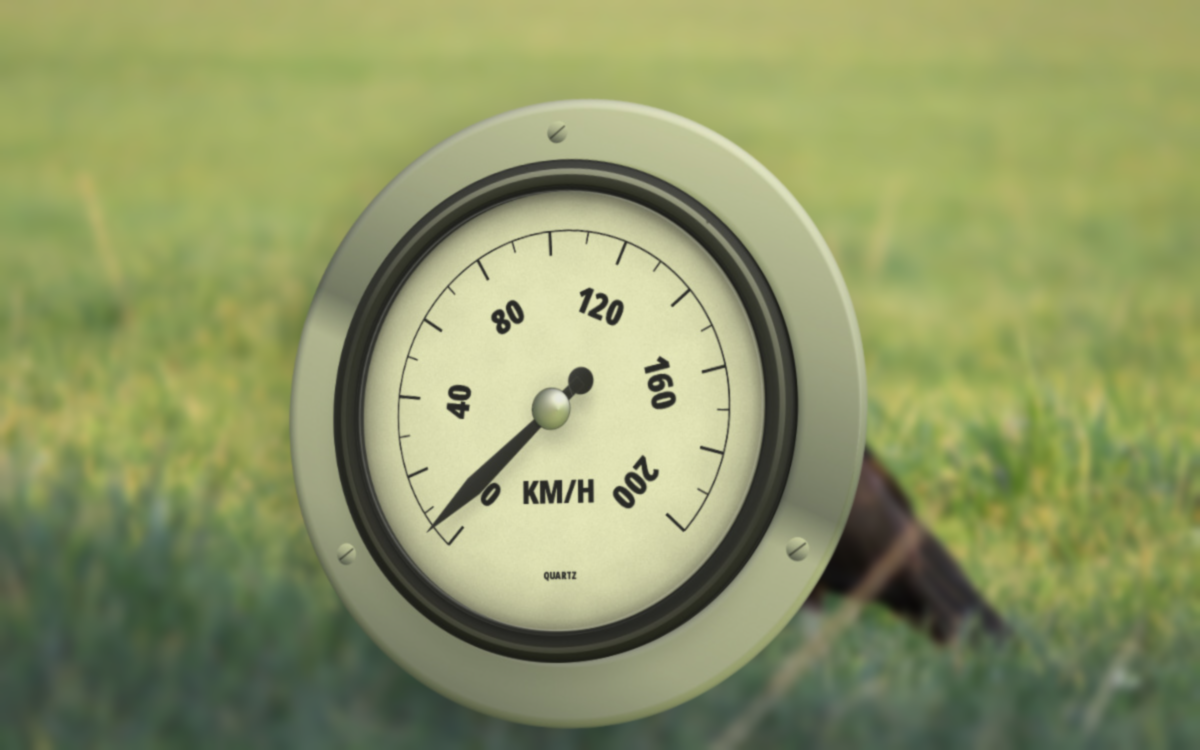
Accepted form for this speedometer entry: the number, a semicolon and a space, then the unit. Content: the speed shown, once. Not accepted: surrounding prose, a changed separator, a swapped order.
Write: 5; km/h
